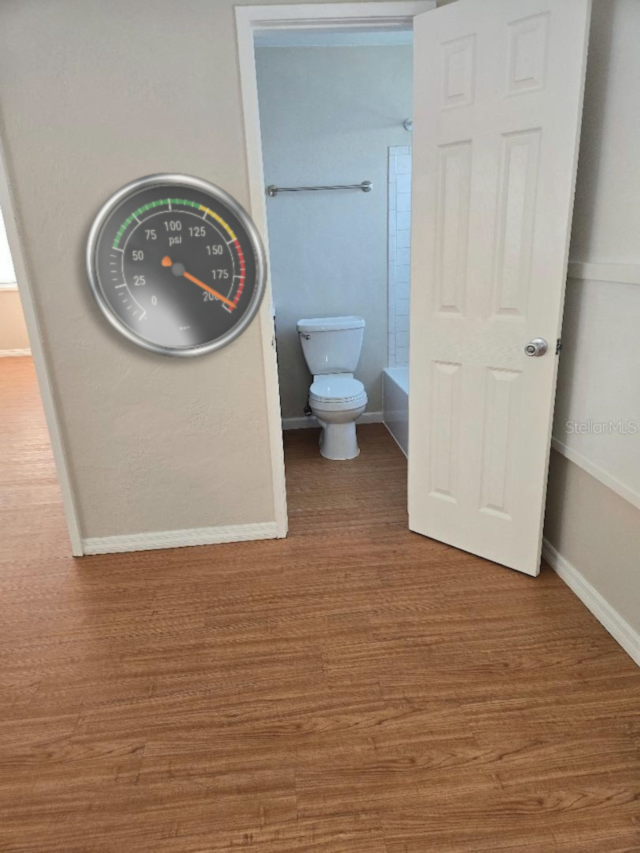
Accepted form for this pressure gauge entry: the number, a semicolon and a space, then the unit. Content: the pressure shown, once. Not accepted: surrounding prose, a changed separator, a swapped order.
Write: 195; psi
